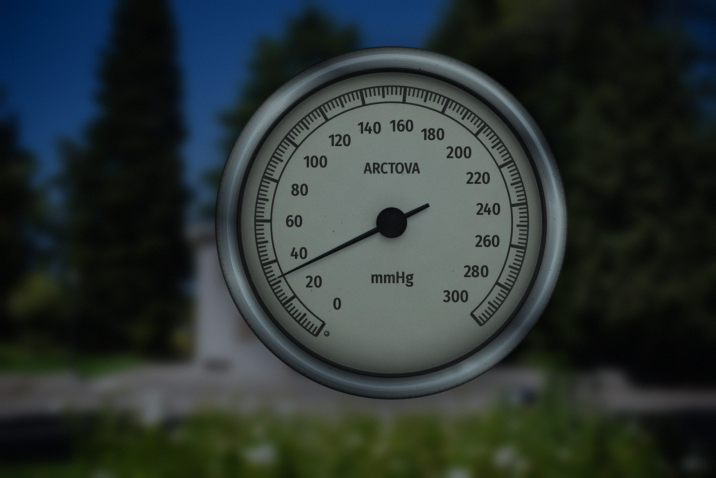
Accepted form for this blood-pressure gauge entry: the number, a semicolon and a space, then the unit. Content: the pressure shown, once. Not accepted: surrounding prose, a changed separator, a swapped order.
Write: 32; mmHg
